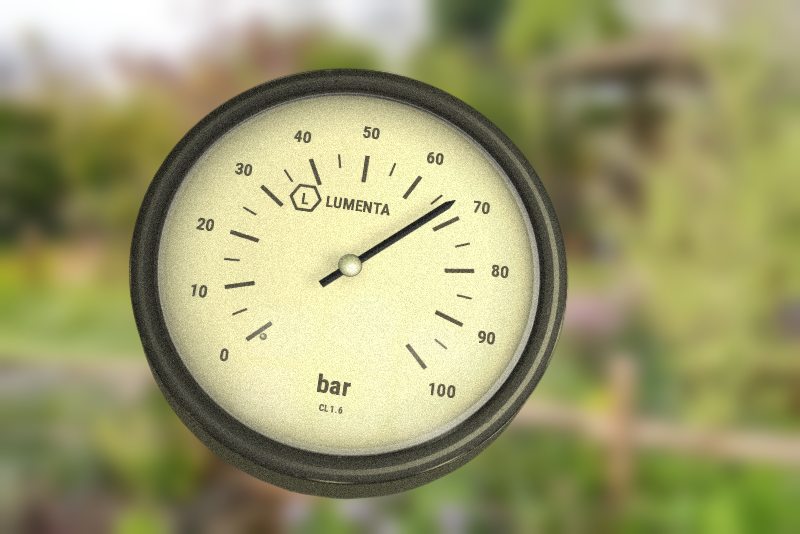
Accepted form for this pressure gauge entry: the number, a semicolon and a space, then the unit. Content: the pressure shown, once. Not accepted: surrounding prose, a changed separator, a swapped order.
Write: 67.5; bar
